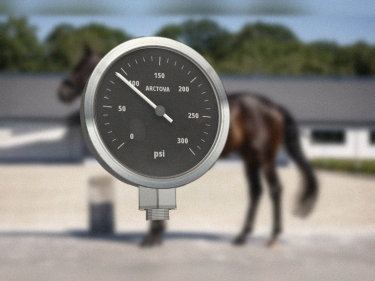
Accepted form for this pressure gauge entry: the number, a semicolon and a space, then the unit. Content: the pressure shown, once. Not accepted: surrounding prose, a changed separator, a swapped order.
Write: 90; psi
